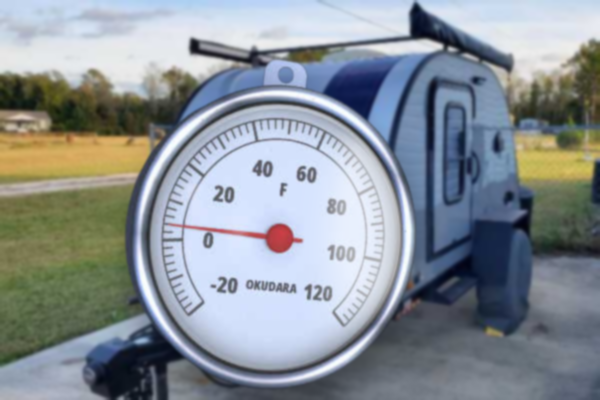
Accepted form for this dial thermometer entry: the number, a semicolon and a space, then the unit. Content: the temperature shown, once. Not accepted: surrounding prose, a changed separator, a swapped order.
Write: 4; °F
